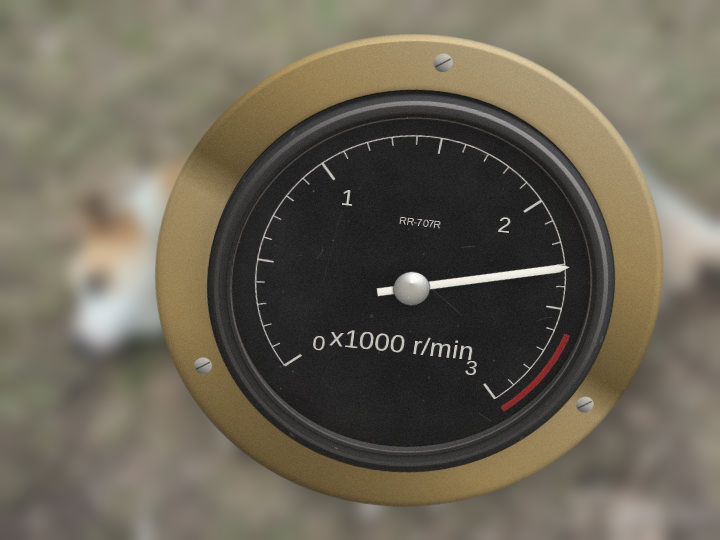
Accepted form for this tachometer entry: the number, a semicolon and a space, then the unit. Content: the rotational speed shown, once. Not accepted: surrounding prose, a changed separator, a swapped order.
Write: 2300; rpm
